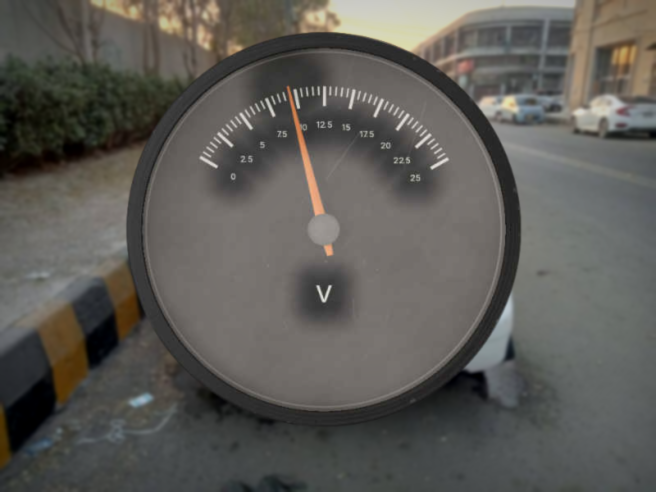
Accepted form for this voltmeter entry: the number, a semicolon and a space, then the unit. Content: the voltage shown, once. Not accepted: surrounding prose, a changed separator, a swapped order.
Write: 9.5; V
